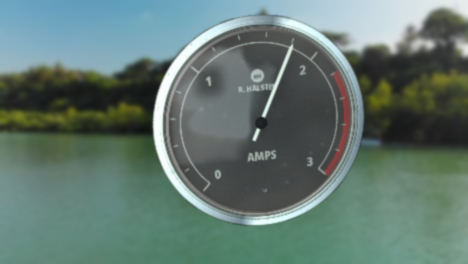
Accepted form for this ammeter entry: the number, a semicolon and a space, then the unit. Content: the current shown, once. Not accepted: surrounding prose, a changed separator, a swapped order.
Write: 1.8; A
